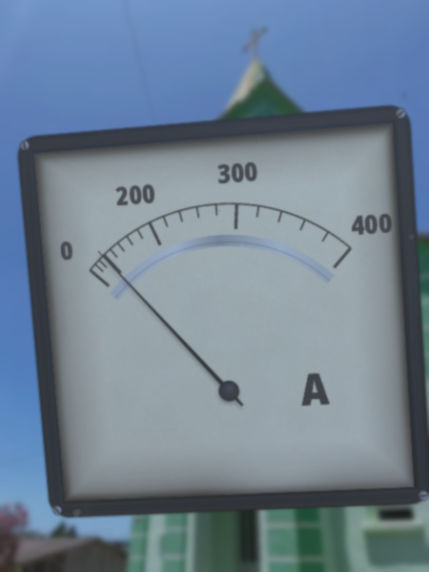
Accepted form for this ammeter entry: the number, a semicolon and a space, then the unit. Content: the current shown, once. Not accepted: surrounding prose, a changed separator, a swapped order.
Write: 100; A
